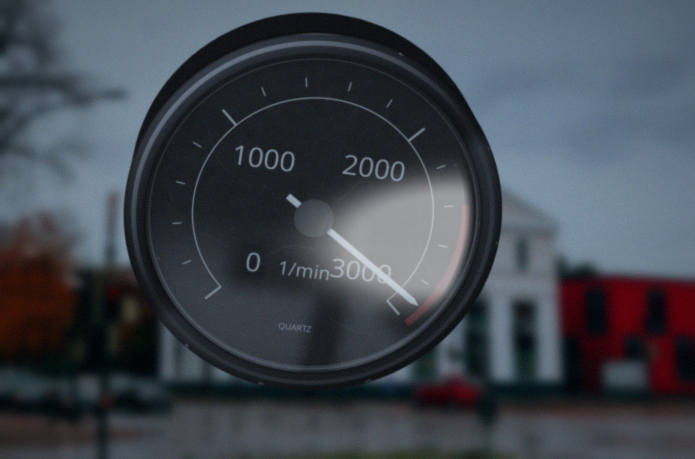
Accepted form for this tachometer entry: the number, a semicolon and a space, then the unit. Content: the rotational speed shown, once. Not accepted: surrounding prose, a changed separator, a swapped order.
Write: 2900; rpm
